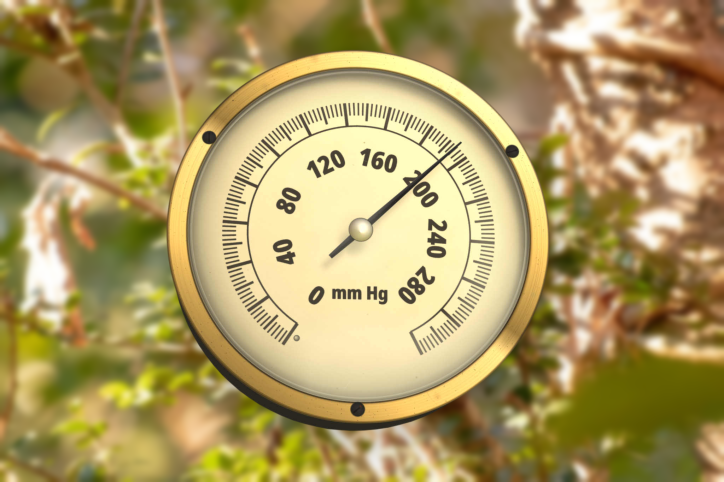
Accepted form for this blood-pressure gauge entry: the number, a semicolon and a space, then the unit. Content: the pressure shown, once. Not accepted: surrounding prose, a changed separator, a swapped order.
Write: 194; mmHg
